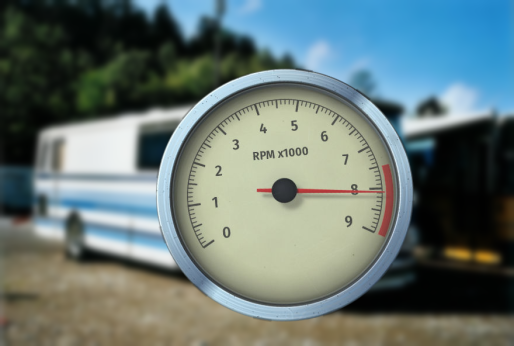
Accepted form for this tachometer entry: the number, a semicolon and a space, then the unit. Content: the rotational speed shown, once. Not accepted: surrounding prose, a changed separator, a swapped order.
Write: 8100; rpm
